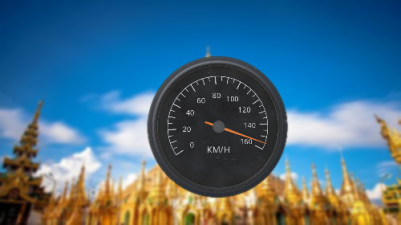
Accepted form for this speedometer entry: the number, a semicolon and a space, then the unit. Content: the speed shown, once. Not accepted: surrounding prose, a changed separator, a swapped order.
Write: 155; km/h
